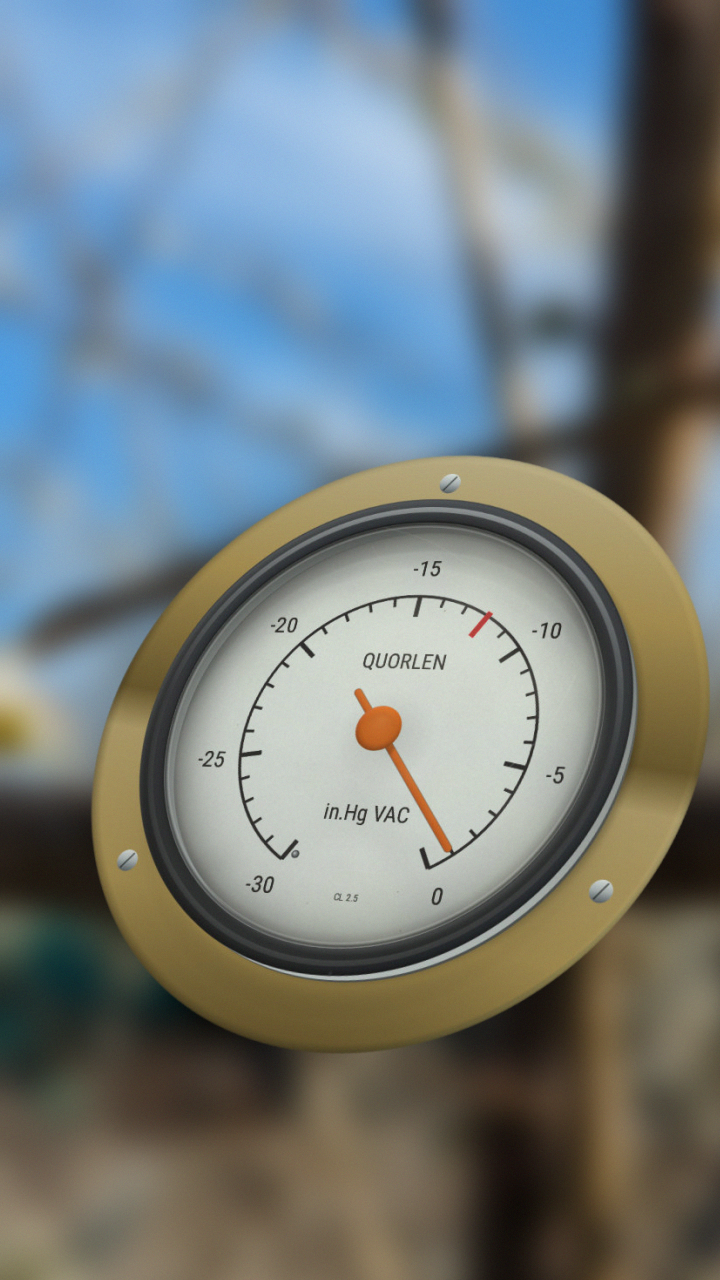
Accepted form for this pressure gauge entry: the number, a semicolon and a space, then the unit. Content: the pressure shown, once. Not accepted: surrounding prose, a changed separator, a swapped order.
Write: -1; inHg
